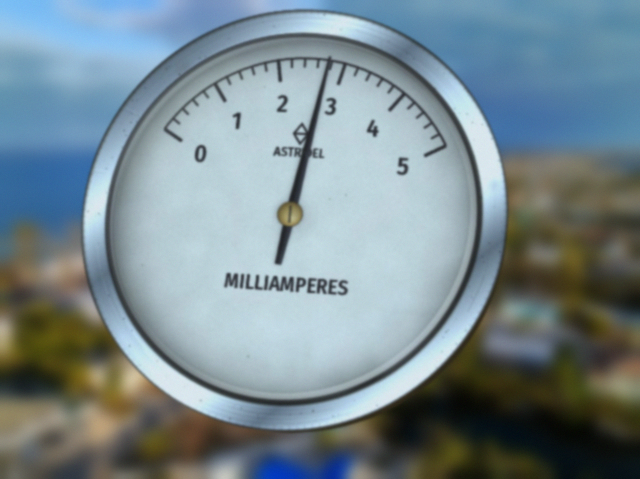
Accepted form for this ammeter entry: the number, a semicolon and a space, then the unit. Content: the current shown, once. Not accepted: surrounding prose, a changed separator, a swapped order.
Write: 2.8; mA
